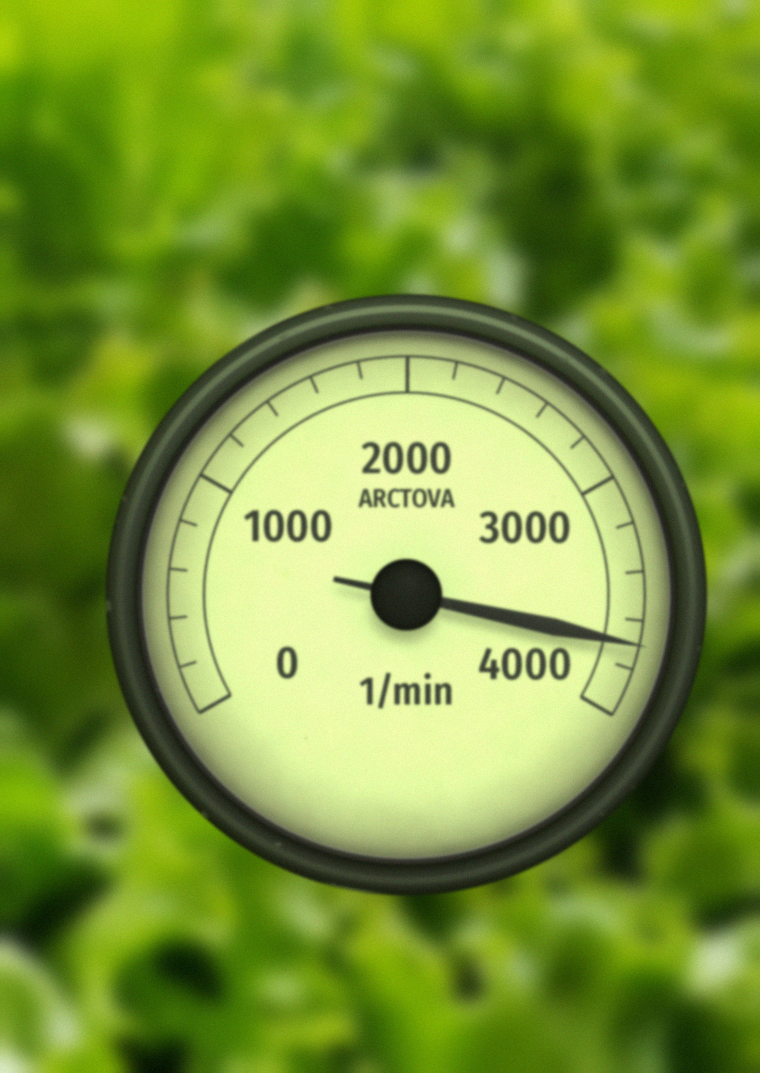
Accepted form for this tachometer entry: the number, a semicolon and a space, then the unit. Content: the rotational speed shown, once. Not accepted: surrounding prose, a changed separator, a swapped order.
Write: 3700; rpm
